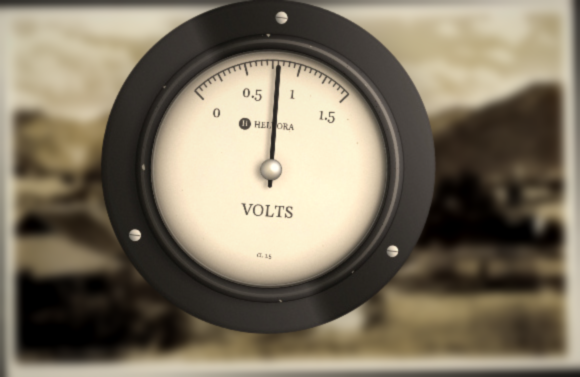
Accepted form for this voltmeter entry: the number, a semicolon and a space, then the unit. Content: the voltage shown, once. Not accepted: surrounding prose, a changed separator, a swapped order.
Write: 0.8; V
